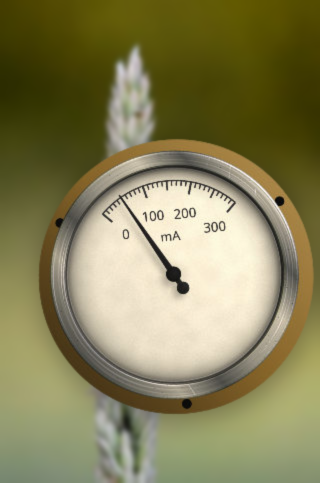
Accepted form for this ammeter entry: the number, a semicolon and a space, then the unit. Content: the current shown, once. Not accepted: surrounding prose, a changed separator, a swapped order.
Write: 50; mA
